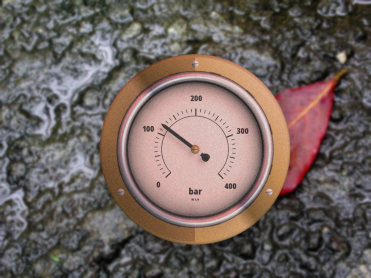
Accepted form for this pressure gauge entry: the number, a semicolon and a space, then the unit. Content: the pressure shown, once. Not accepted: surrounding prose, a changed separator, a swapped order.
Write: 120; bar
